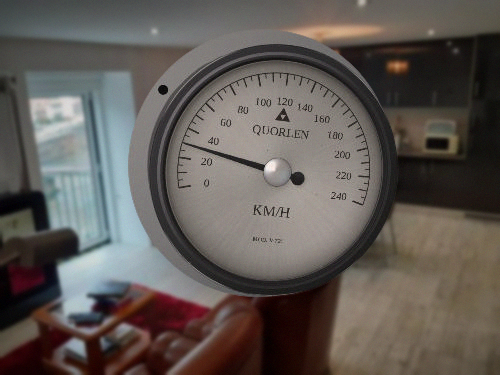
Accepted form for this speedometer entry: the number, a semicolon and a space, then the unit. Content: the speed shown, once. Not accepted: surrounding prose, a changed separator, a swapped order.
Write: 30; km/h
